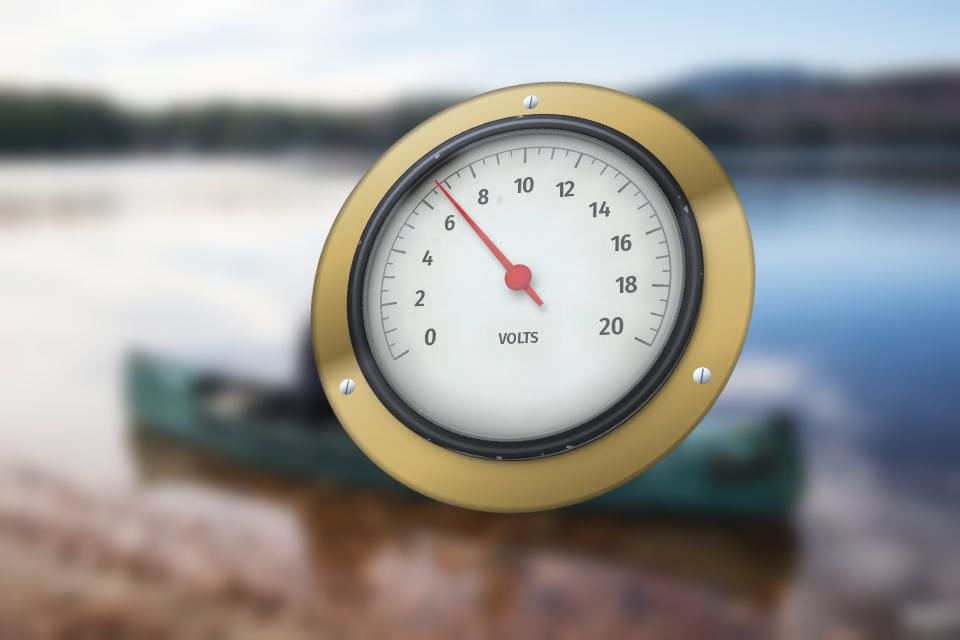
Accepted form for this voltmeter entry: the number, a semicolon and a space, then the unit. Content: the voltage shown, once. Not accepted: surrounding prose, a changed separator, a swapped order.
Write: 6.75; V
